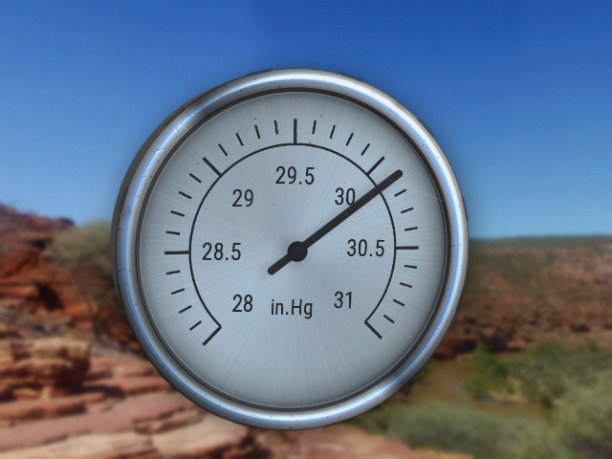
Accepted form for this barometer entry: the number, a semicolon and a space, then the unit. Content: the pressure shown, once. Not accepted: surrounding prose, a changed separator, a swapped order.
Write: 30.1; inHg
